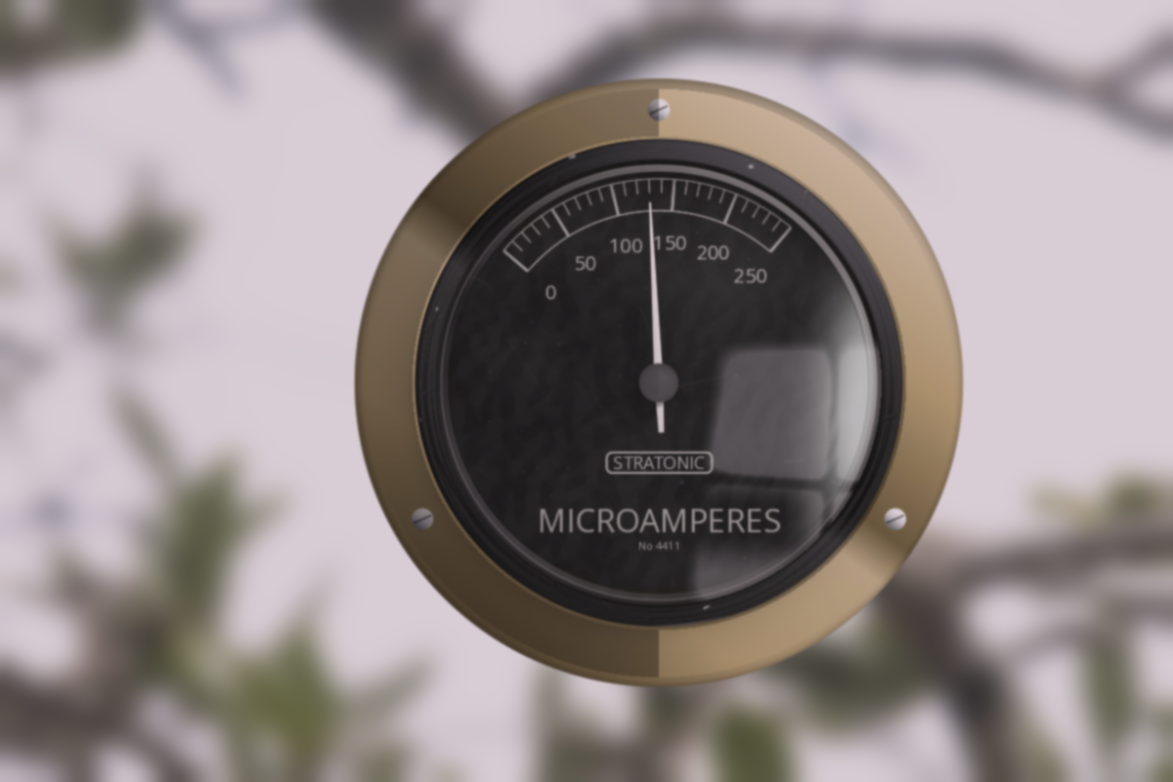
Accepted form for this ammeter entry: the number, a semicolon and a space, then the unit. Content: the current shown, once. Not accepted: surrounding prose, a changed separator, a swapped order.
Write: 130; µA
